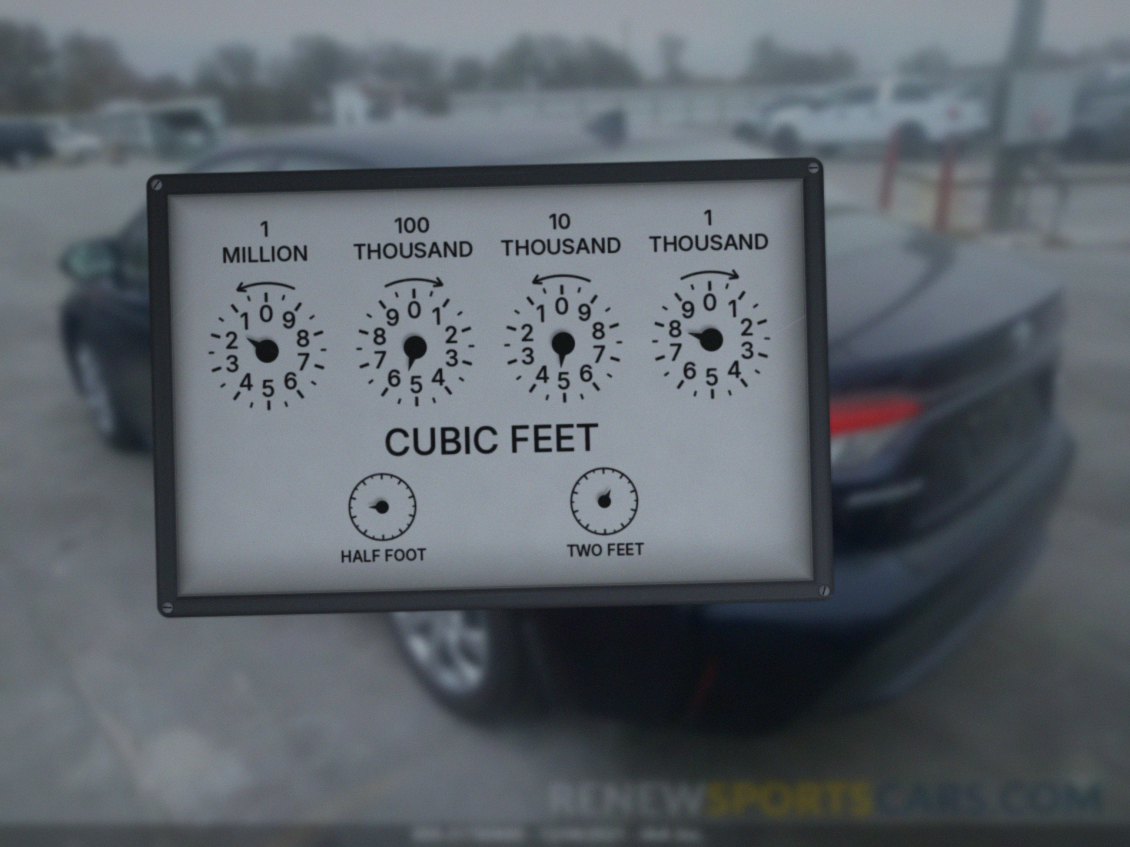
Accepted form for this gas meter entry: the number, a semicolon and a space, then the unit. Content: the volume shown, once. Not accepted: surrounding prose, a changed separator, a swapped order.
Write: 154800; ft³
